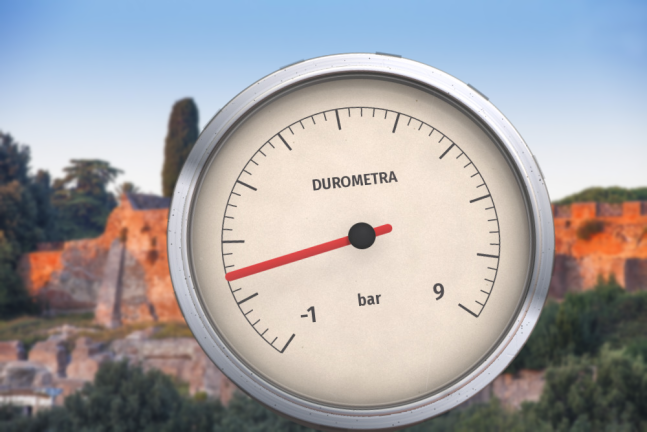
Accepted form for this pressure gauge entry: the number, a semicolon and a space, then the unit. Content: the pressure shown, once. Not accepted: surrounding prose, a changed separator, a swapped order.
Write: 0.4; bar
